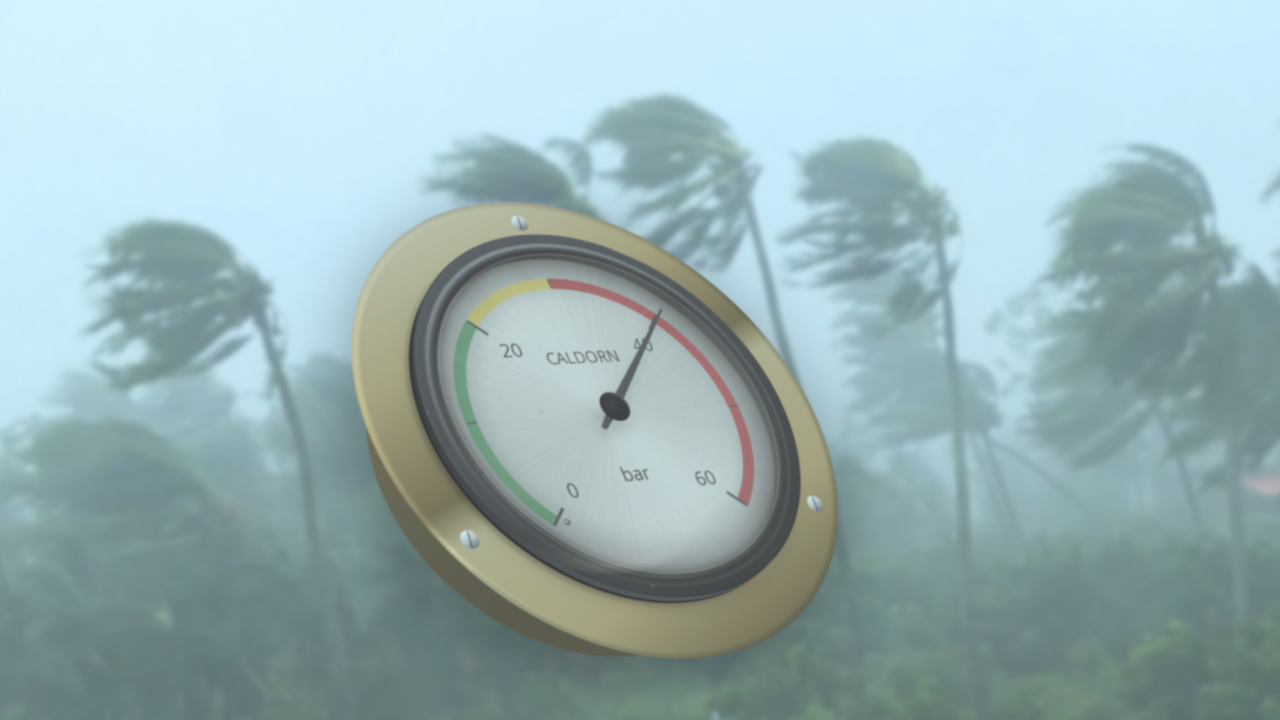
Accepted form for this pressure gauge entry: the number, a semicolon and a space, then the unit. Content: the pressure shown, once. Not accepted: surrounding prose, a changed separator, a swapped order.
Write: 40; bar
